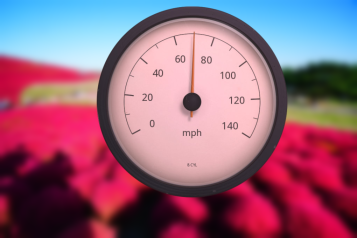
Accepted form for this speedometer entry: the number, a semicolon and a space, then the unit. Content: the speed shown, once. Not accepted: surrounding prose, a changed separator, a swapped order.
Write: 70; mph
